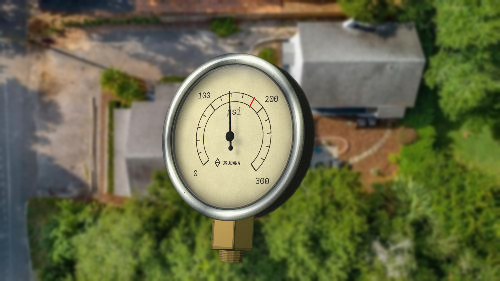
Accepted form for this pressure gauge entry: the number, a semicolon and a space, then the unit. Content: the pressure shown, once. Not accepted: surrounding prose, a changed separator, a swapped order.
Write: 140; psi
